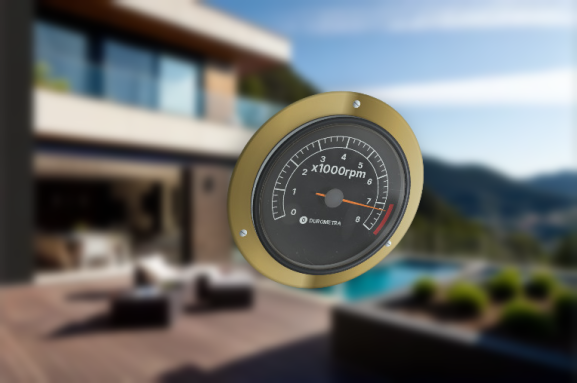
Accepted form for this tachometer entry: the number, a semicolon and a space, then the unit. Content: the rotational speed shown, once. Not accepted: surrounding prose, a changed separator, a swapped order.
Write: 7200; rpm
